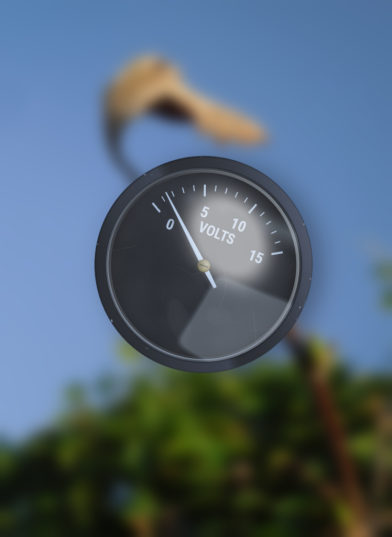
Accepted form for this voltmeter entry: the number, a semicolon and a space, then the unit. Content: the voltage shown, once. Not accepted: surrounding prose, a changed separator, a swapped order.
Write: 1.5; V
